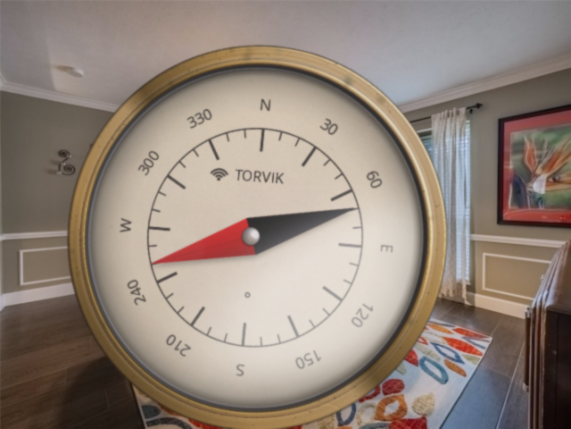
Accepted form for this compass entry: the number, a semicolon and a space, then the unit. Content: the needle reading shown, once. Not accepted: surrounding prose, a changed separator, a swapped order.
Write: 250; °
